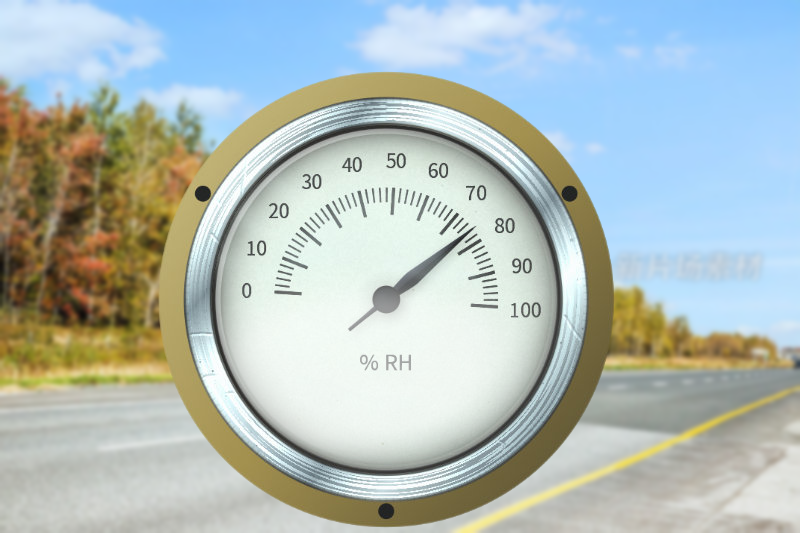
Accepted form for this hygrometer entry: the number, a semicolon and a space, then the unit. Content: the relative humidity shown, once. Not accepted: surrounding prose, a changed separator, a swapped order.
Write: 76; %
